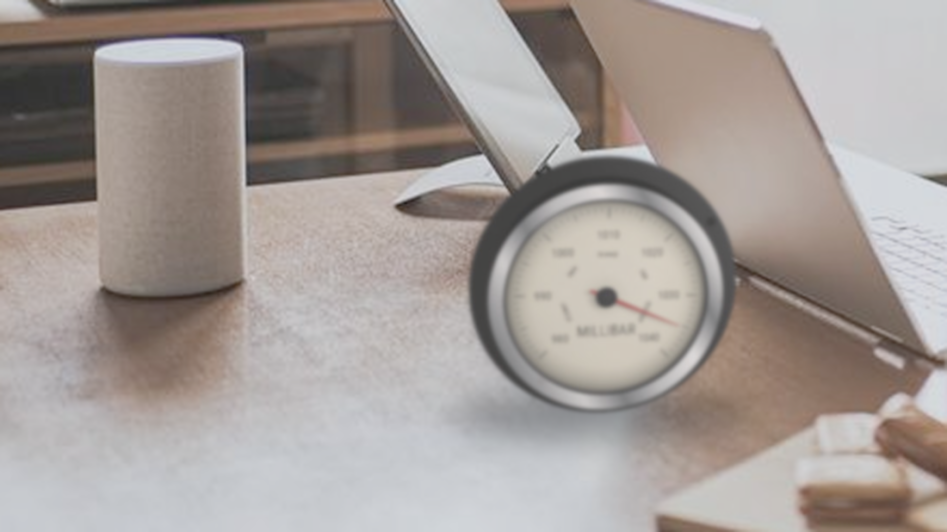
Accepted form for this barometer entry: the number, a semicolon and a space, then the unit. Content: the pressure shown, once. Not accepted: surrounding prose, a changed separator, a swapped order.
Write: 1035; mbar
